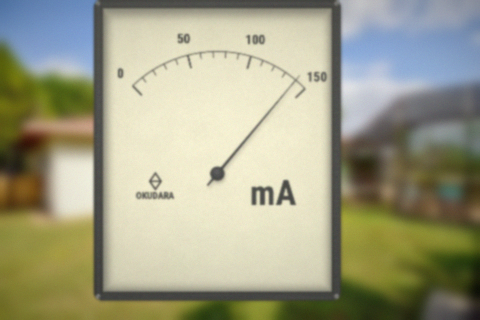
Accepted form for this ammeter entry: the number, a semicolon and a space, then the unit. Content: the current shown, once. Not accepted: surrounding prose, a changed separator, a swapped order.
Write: 140; mA
